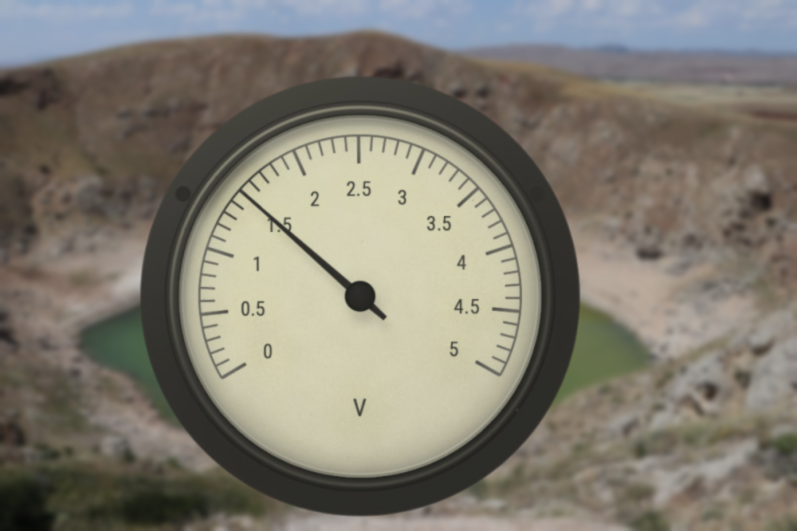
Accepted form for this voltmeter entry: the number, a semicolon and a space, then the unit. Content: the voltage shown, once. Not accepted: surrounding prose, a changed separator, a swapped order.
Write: 1.5; V
